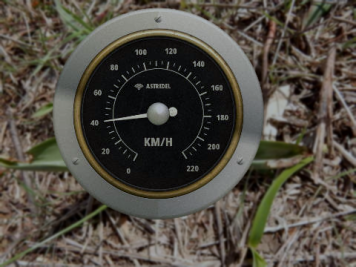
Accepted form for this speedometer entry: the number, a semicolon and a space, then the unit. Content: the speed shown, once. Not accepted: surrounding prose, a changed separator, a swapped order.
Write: 40; km/h
